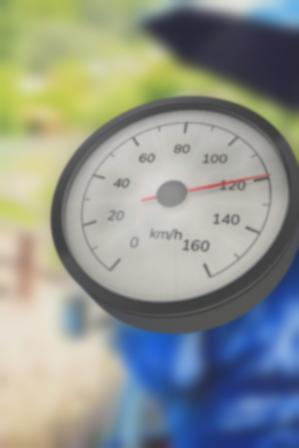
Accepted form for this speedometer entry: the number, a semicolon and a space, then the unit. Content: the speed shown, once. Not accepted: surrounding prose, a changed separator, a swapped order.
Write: 120; km/h
